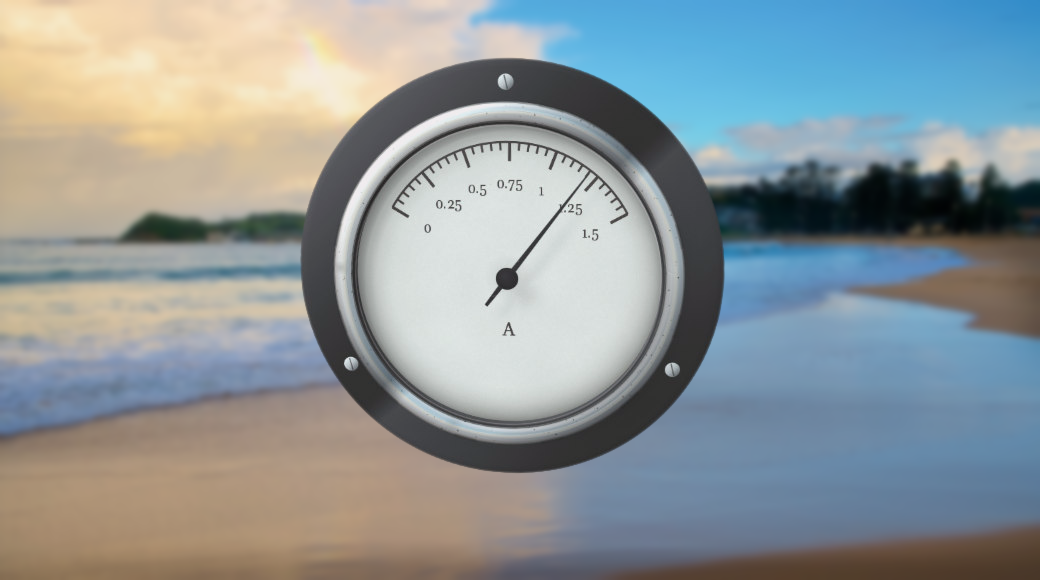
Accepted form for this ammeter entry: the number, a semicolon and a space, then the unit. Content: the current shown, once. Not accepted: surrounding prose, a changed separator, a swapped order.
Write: 1.2; A
